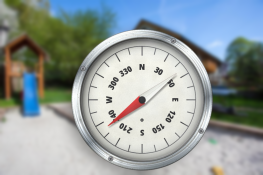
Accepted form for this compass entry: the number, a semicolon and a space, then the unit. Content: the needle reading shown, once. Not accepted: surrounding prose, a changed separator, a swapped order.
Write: 232.5; °
